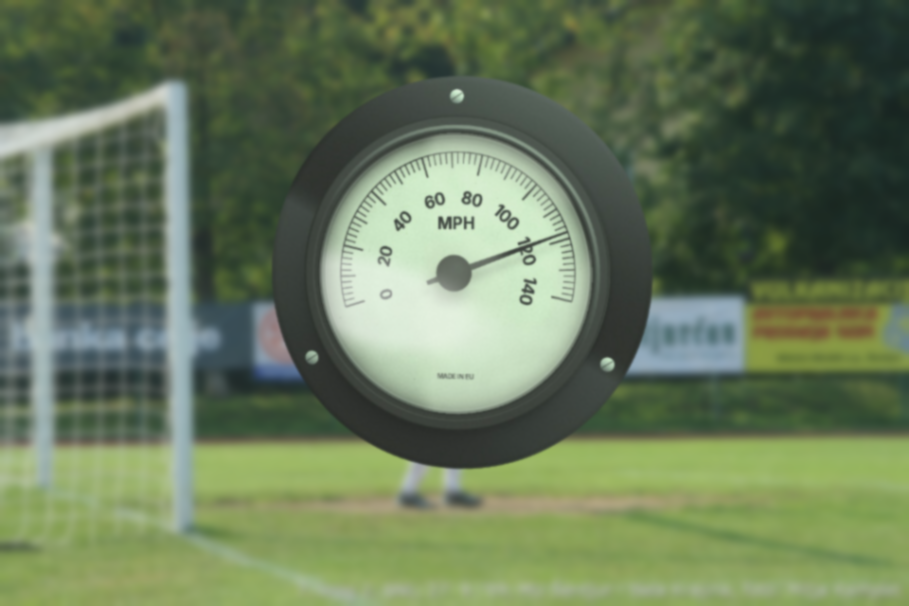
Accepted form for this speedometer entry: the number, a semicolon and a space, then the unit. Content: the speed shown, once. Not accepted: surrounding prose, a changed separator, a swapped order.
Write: 118; mph
